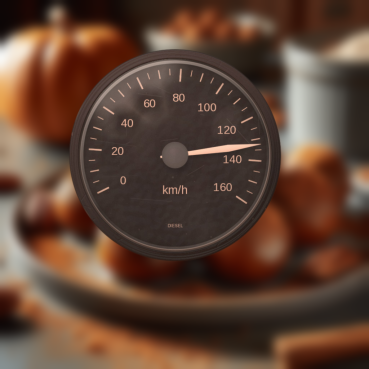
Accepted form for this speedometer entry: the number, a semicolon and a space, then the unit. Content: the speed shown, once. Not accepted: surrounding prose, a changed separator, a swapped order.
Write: 132.5; km/h
